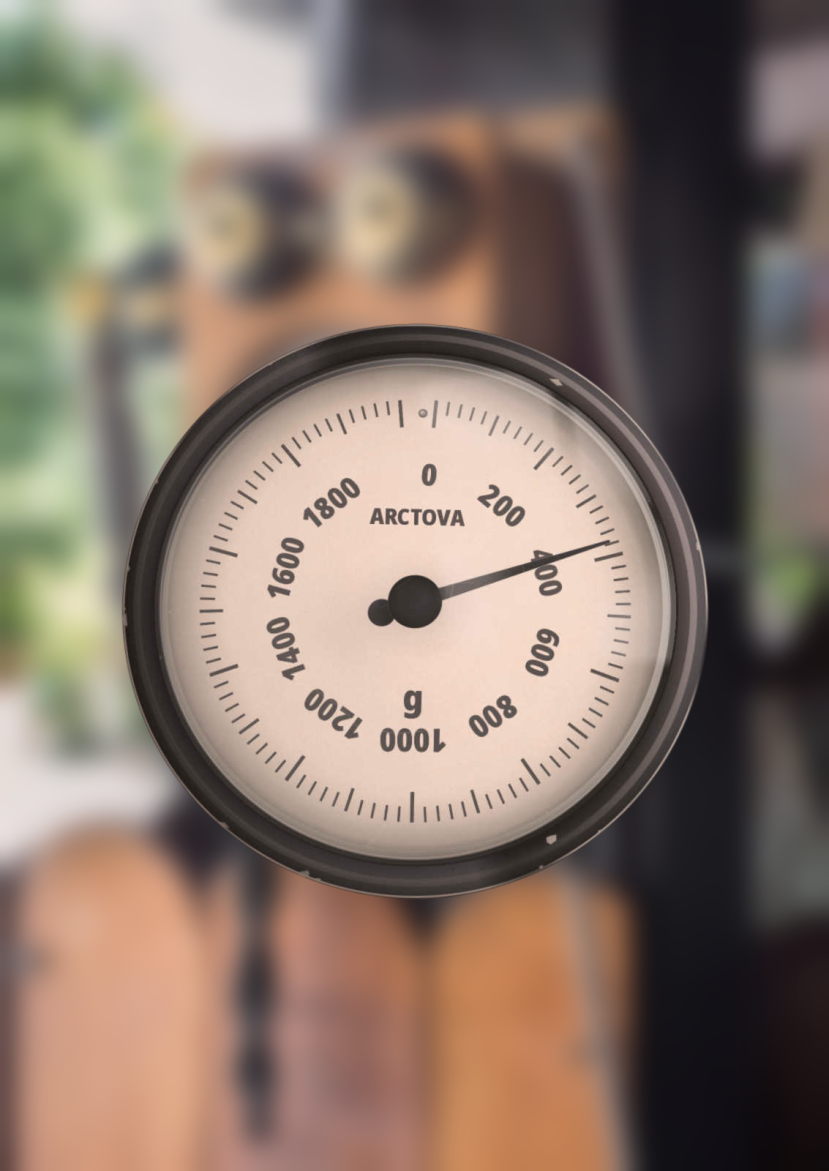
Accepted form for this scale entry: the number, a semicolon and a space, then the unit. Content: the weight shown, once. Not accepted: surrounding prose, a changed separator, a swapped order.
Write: 380; g
